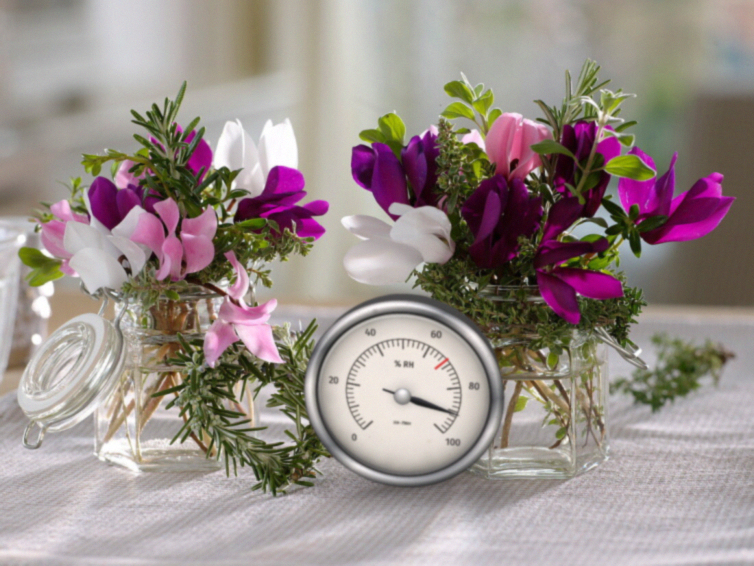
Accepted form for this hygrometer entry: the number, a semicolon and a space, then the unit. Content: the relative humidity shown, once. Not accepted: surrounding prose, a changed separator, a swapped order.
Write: 90; %
